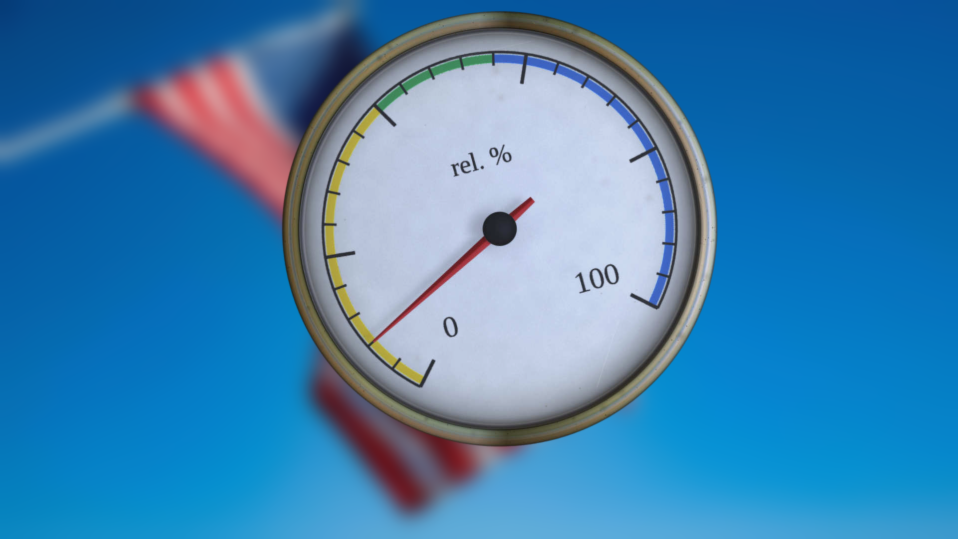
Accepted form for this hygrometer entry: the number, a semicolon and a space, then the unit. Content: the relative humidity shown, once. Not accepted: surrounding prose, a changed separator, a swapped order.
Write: 8; %
